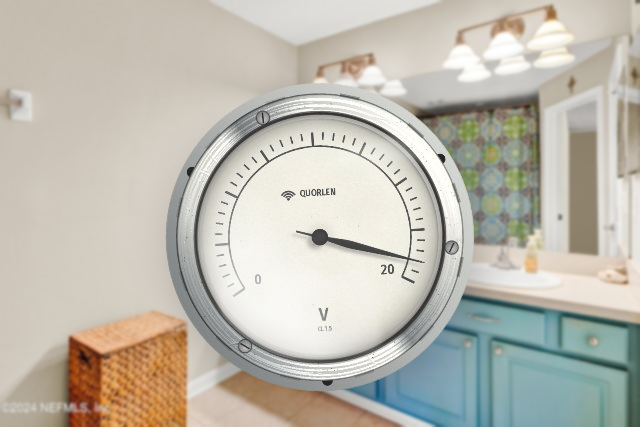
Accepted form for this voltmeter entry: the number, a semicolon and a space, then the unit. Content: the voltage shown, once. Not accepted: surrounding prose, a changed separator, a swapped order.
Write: 19; V
